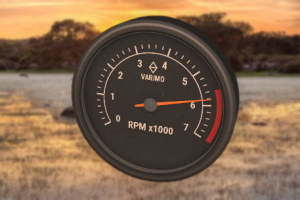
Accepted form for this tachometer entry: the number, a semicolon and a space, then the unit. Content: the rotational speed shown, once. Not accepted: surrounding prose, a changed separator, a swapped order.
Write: 5800; rpm
